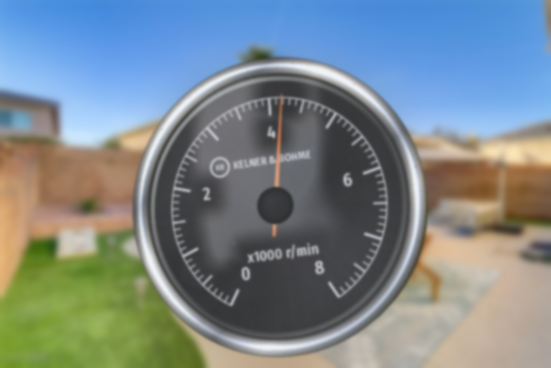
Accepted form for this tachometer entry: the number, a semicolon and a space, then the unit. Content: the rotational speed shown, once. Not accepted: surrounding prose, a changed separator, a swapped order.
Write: 4200; rpm
